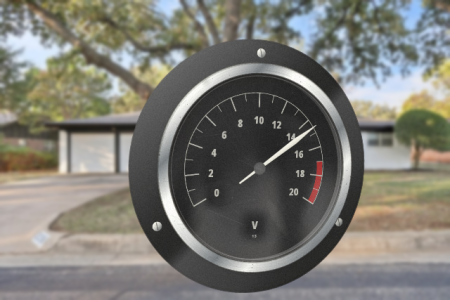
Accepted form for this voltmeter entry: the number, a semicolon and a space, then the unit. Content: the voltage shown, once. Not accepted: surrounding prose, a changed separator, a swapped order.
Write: 14.5; V
